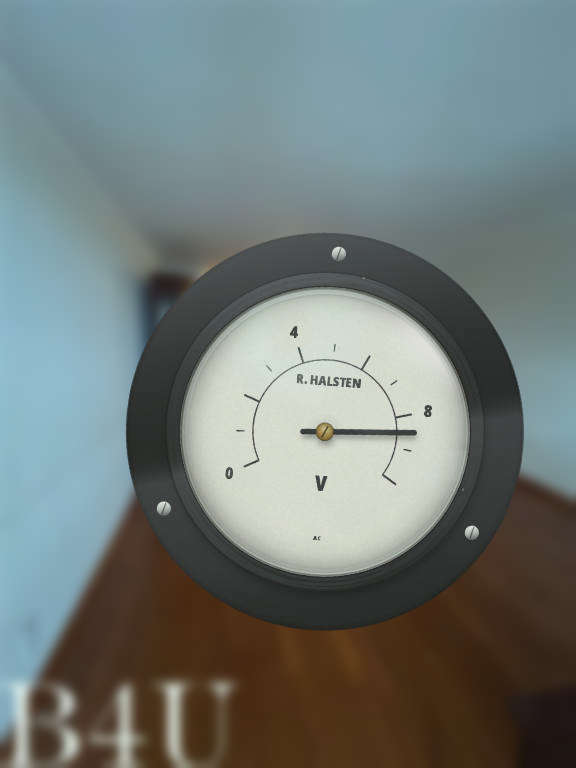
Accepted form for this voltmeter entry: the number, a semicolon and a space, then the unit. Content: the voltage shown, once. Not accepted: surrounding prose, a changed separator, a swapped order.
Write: 8.5; V
